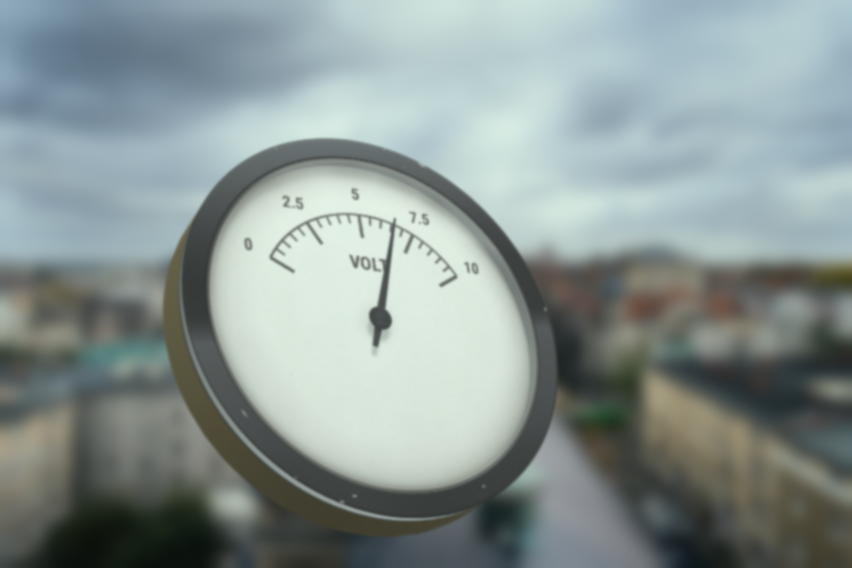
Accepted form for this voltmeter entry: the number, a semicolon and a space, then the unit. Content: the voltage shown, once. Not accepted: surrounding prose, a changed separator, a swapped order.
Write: 6.5; V
